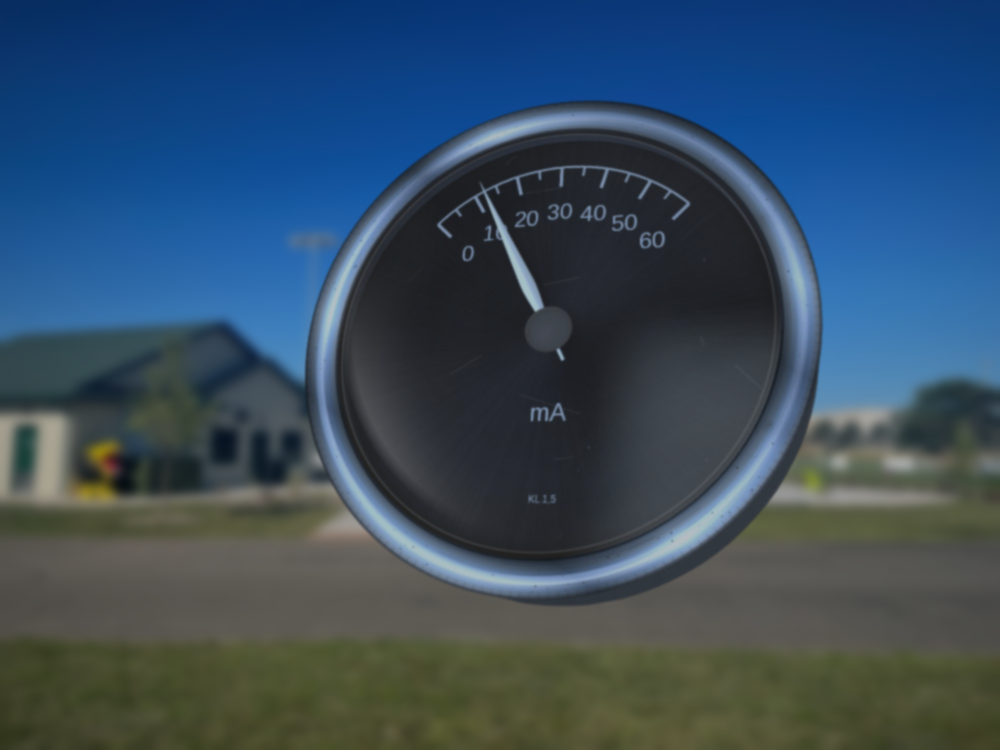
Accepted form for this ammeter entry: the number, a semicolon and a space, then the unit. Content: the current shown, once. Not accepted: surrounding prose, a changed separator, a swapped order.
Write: 12.5; mA
